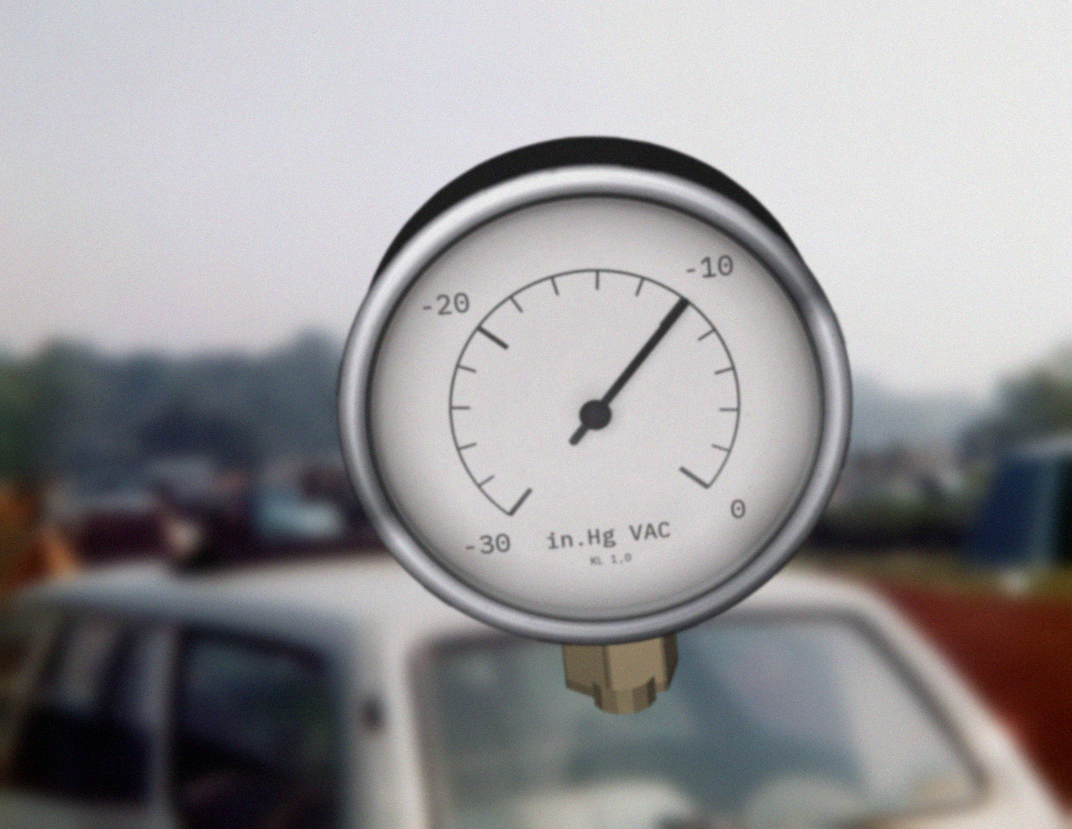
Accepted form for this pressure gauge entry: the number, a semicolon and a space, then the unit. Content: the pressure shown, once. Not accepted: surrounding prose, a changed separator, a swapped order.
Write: -10; inHg
